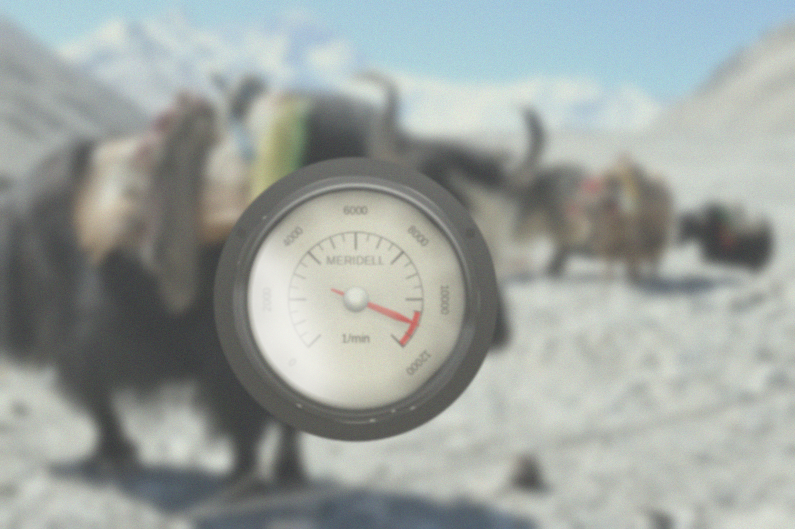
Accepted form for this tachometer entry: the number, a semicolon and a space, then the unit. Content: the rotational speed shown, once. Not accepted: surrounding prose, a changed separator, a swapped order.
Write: 11000; rpm
